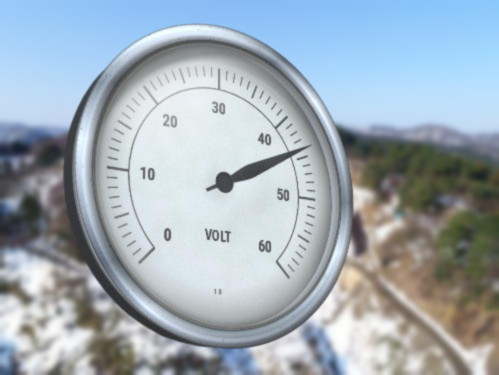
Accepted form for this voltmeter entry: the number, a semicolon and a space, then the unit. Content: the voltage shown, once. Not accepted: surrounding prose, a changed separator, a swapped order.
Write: 44; V
